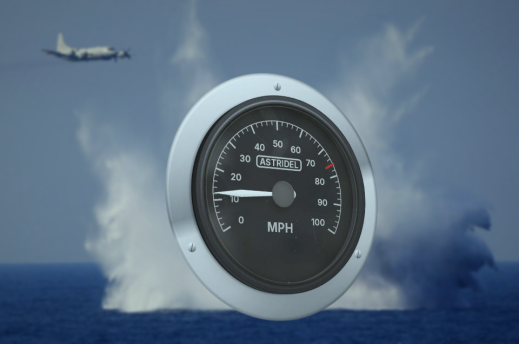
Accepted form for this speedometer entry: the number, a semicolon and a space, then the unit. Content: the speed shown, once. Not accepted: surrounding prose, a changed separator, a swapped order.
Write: 12; mph
